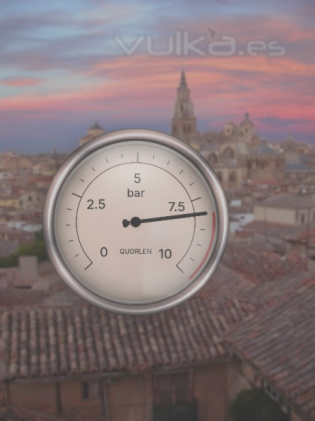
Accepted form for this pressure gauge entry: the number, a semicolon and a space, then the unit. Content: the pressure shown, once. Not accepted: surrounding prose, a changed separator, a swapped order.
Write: 8; bar
